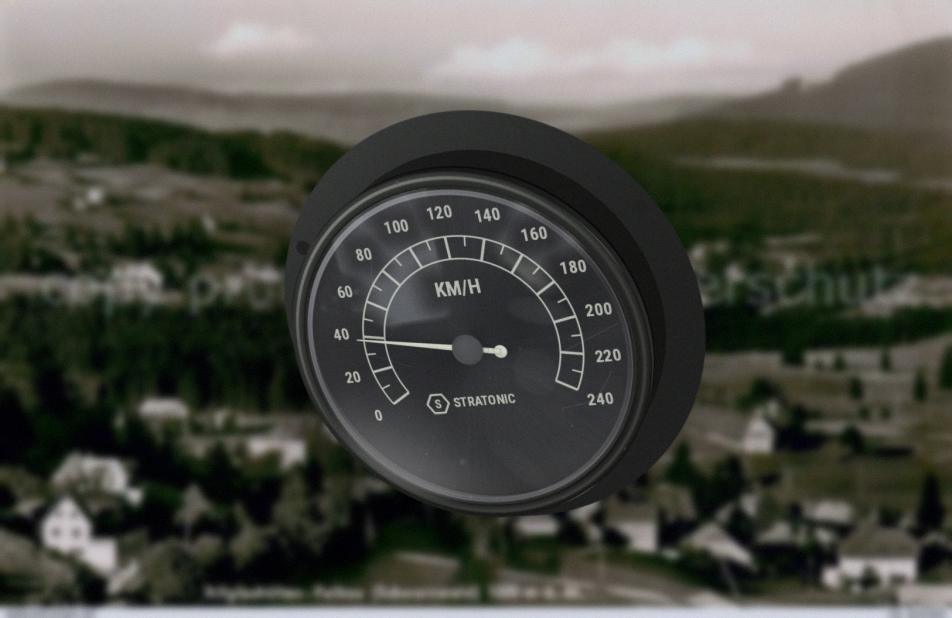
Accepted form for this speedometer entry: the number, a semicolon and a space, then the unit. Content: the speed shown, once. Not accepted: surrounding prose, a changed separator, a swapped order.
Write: 40; km/h
